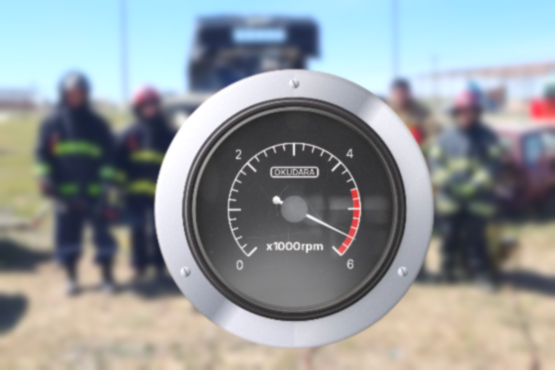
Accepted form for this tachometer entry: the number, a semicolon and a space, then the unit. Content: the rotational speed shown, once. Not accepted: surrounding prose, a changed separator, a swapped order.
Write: 5600; rpm
